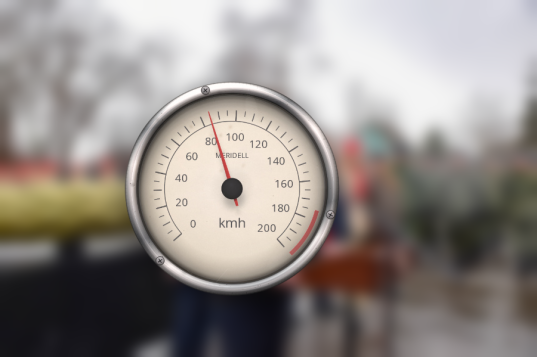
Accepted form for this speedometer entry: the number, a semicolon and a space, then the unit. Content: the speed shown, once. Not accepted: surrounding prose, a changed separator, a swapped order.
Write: 85; km/h
